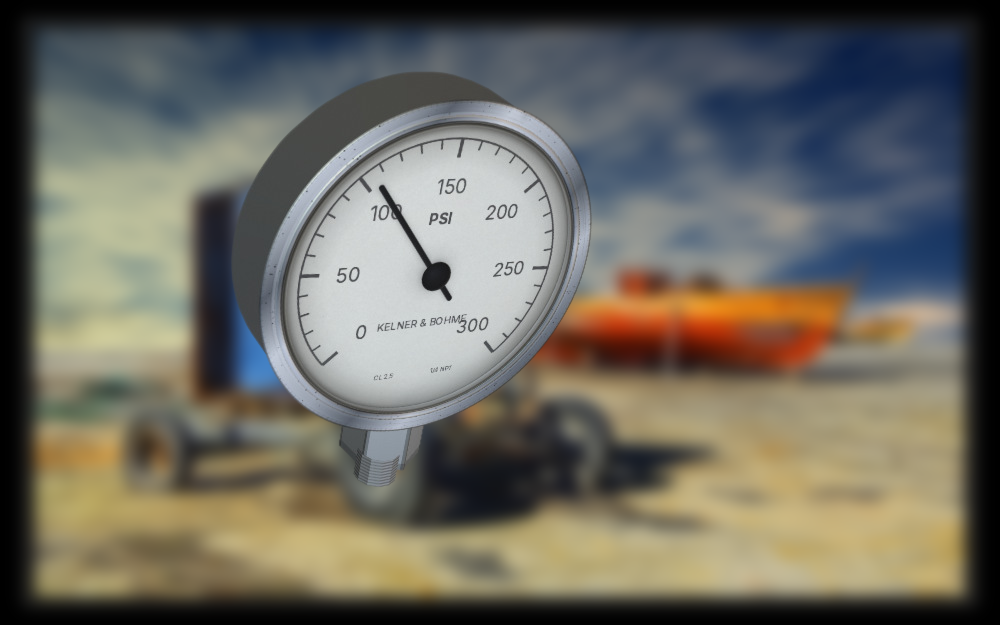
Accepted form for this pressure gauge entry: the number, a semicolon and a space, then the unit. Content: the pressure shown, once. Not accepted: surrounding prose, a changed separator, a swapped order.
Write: 105; psi
